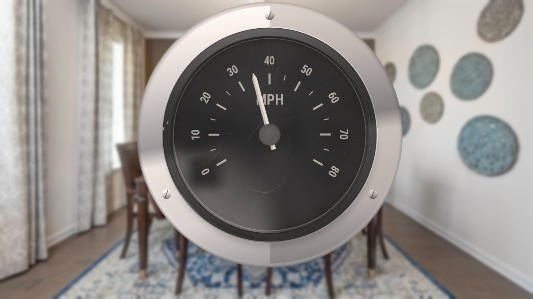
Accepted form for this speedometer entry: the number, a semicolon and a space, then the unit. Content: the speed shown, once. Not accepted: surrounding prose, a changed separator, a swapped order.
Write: 35; mph
